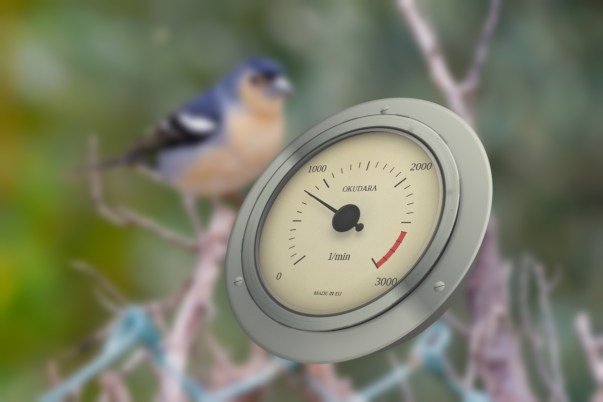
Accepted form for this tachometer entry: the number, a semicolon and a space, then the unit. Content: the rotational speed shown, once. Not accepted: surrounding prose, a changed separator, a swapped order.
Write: 800; rpm
